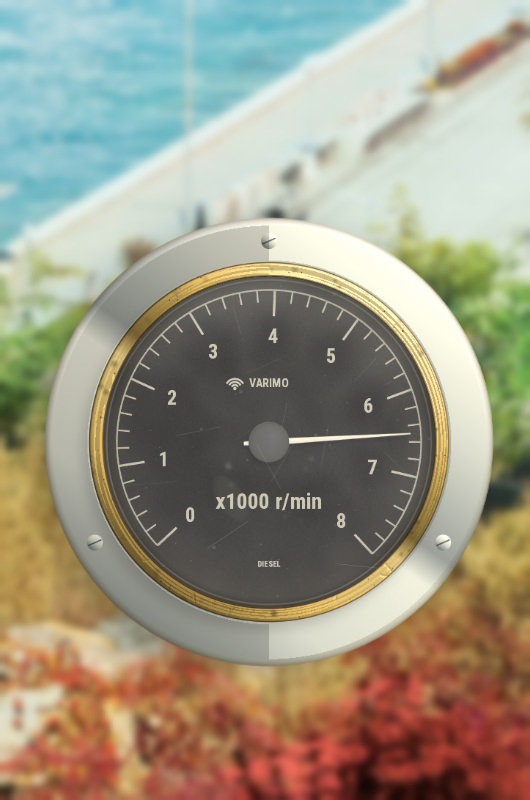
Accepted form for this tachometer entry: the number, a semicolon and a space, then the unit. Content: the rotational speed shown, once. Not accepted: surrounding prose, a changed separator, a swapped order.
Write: 6500; rpm
